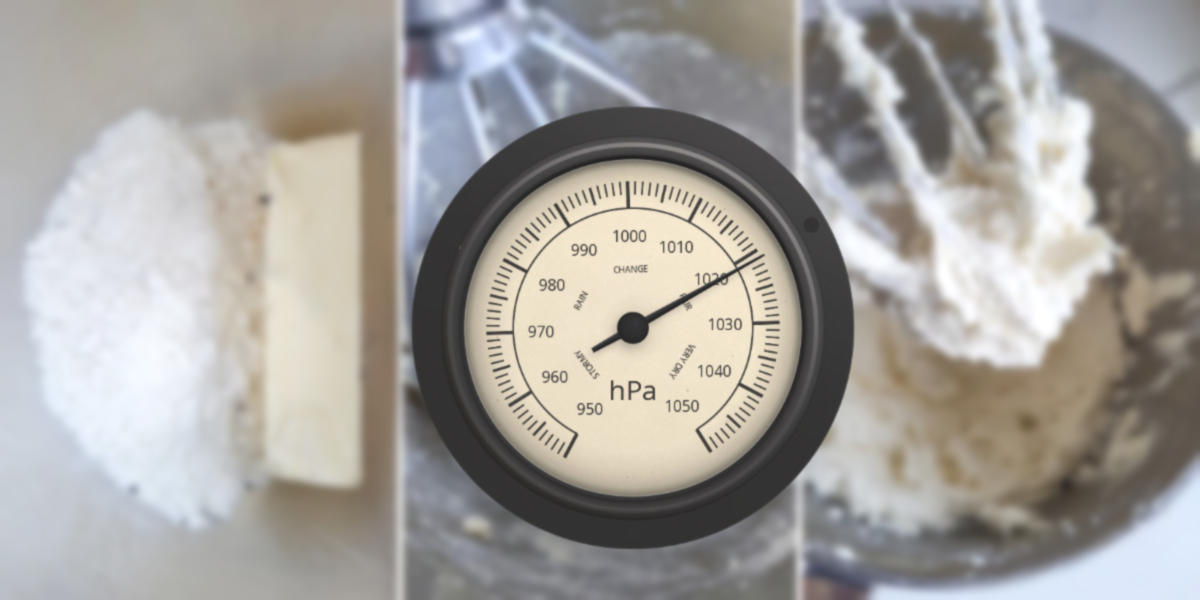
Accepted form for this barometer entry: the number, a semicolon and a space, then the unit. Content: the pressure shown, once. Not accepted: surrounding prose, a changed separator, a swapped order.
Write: 1021; hPa
